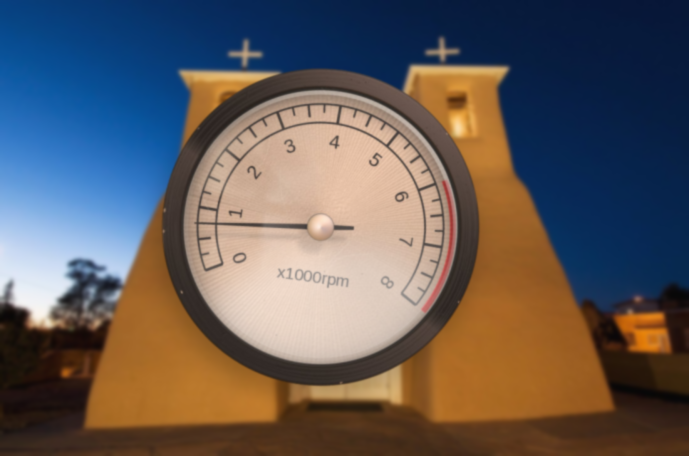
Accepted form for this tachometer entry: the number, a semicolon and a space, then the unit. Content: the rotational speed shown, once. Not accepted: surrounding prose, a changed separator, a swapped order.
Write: 750; rpm
